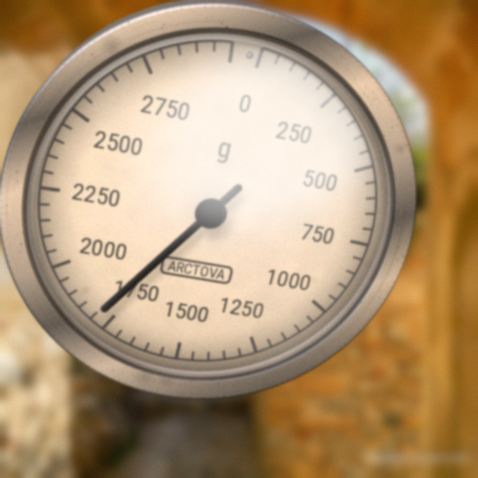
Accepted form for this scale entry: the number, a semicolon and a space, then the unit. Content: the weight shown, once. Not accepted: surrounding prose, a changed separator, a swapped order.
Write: 1800; g
